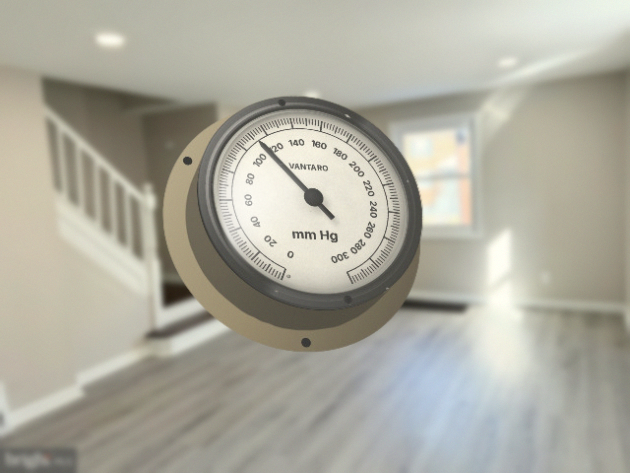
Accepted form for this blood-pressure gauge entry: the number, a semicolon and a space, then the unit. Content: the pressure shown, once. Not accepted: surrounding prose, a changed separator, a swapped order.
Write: 110; mmHg
